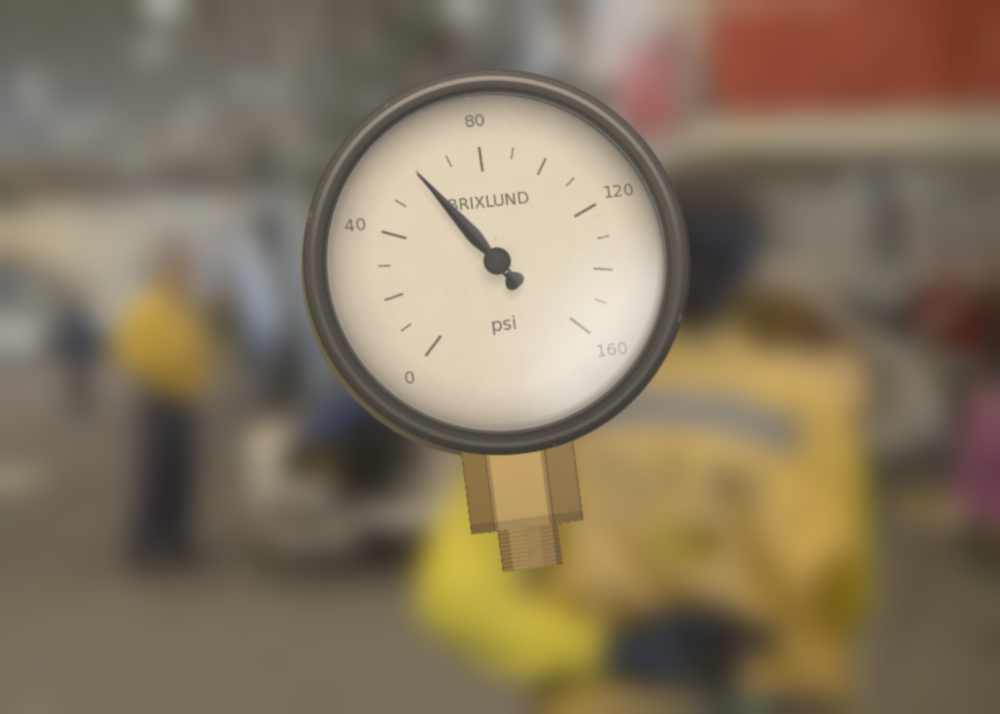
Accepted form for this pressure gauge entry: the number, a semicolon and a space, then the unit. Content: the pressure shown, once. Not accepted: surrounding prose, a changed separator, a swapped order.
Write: 60; psi
